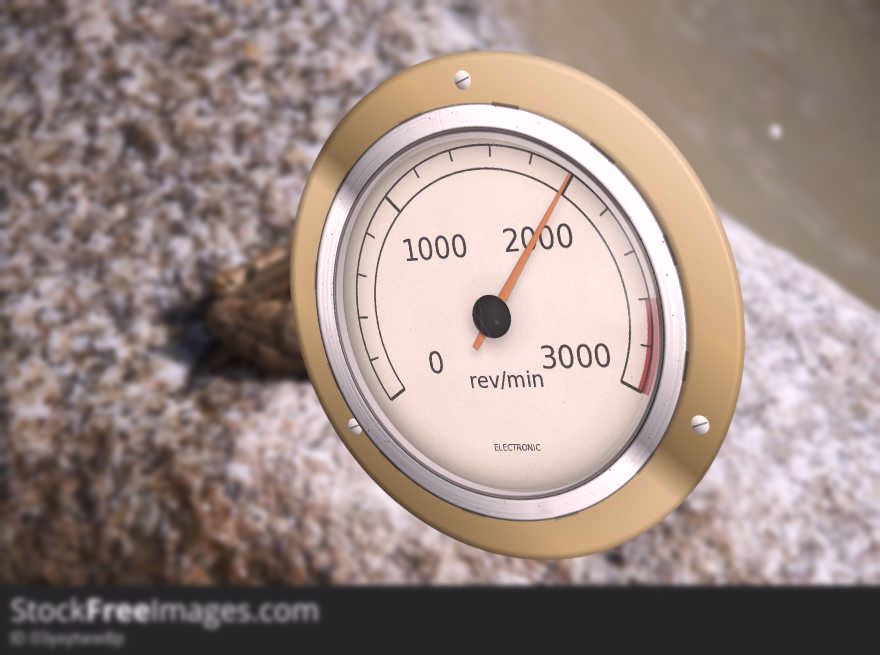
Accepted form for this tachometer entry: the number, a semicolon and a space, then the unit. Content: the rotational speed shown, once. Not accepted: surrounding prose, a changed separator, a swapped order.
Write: 2000; rpm
